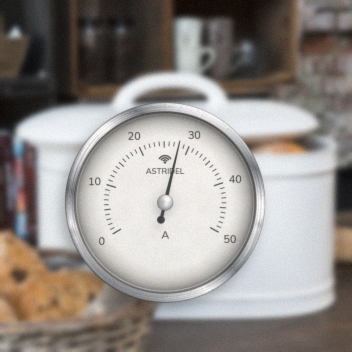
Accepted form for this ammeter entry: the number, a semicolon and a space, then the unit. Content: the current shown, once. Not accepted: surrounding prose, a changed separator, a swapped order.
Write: 28; A
